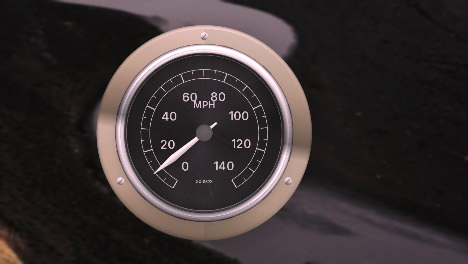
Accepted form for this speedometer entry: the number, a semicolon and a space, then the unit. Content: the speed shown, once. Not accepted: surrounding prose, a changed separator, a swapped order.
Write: 10; mph
